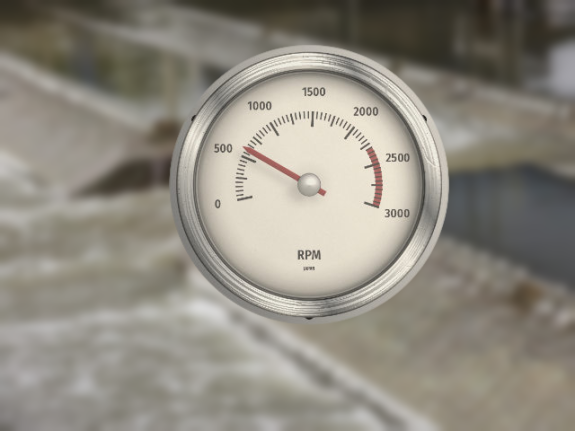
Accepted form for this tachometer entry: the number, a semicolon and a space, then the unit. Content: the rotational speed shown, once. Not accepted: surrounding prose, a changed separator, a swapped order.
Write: 600; rpm
